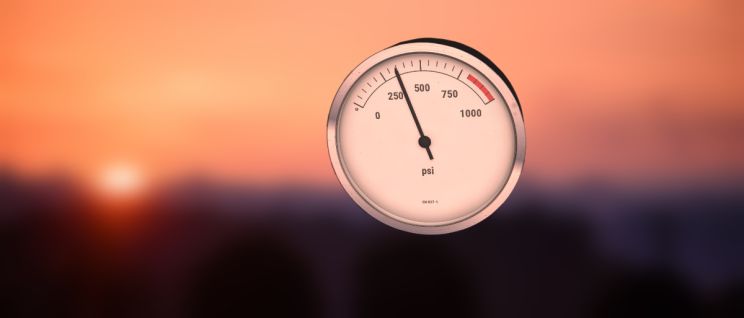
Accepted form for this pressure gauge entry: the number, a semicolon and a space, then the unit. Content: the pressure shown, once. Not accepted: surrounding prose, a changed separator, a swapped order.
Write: 350; psi
